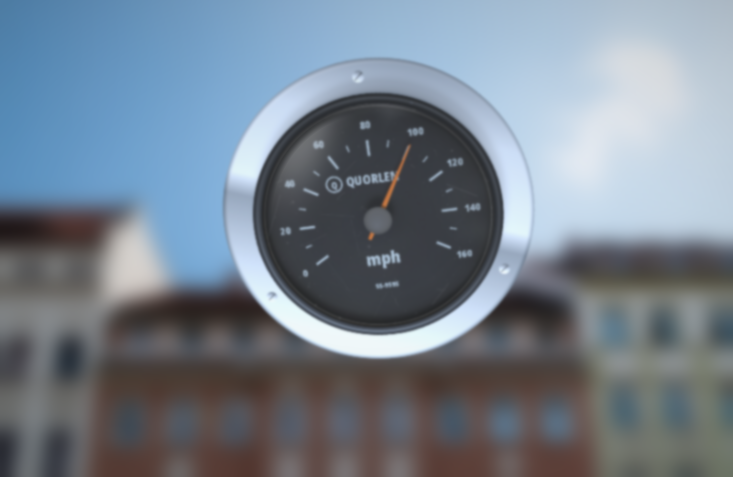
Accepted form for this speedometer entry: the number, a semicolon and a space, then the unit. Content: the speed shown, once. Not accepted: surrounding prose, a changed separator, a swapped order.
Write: 100; mph
